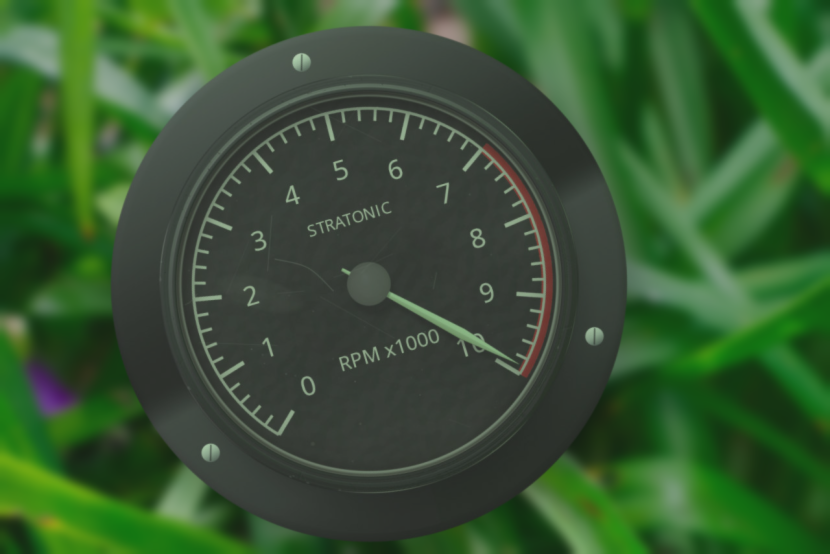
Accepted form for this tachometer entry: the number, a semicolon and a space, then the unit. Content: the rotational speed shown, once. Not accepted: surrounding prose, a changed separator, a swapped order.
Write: 9900; rpm
